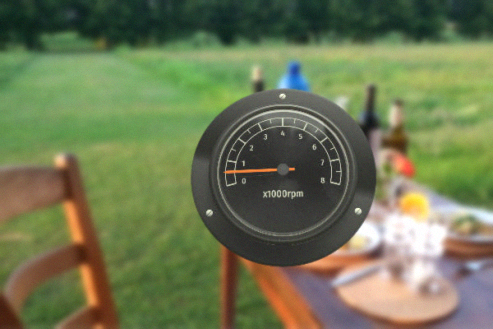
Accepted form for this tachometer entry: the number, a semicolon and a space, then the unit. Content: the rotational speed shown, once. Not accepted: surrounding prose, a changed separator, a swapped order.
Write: 500; rpm
